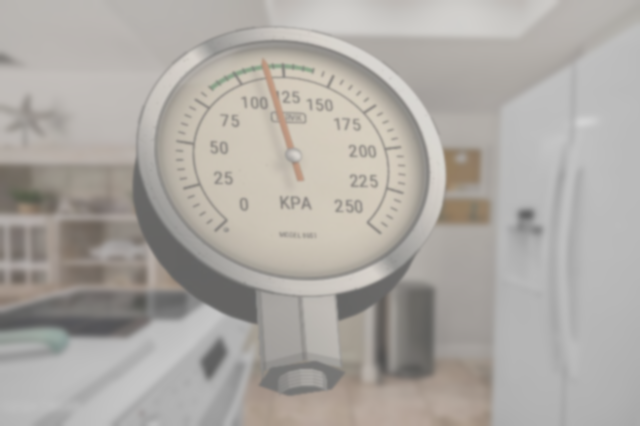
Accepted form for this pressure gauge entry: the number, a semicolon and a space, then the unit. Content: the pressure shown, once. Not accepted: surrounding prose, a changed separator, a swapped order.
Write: 115; kPa
